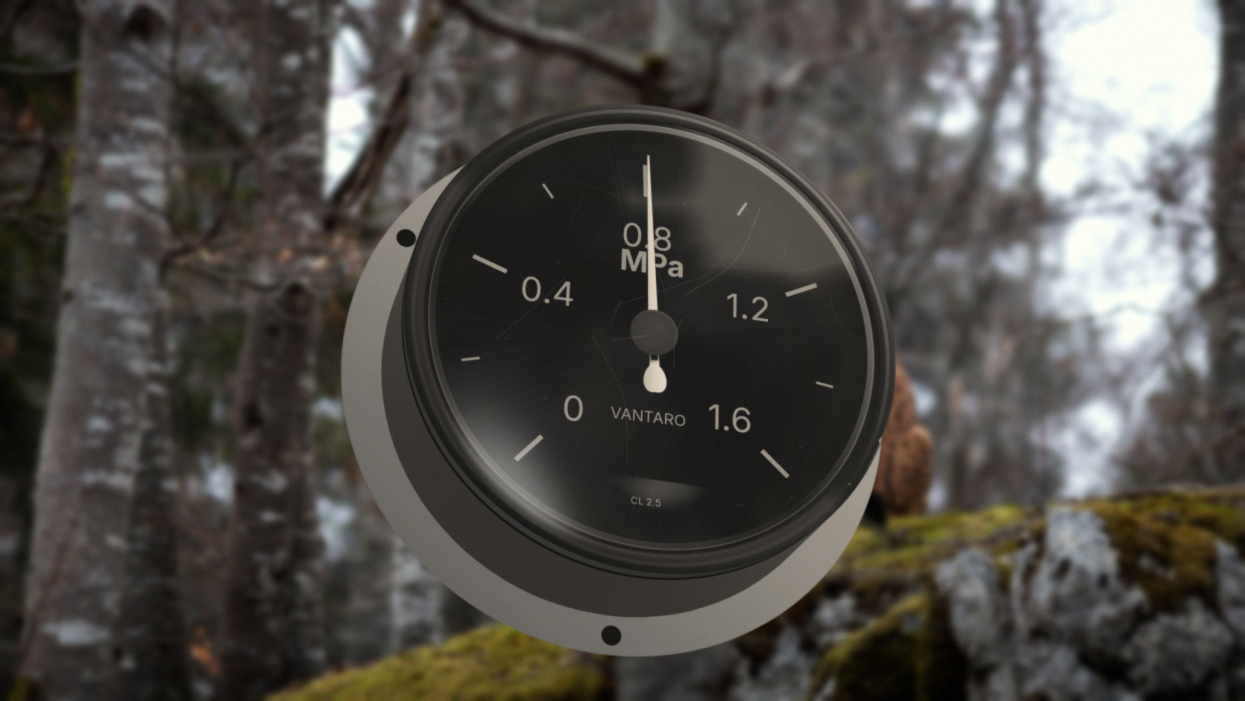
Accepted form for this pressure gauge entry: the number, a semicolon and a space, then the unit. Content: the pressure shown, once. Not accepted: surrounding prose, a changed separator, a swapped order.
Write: 0.8; MPa
